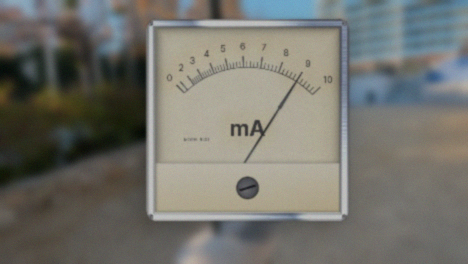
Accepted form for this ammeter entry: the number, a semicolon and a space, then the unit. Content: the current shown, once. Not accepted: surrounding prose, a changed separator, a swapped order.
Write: 9; mA
